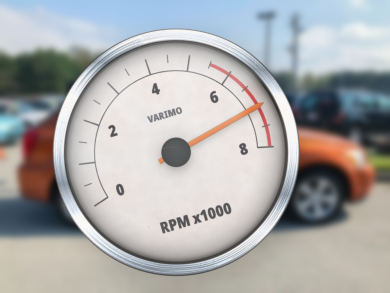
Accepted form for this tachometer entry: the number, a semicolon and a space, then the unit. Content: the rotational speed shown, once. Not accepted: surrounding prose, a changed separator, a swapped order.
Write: 7000; rpm
